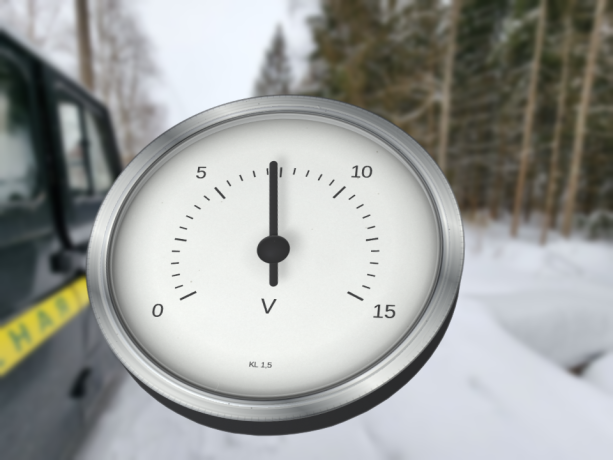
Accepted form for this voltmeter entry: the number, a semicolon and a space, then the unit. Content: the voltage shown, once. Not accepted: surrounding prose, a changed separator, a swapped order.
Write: 7.25; V
